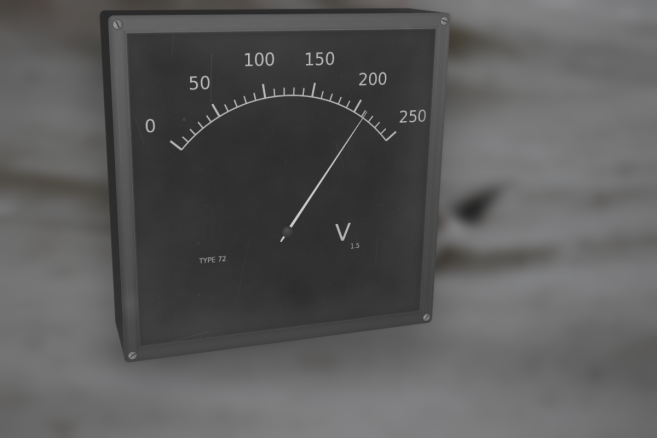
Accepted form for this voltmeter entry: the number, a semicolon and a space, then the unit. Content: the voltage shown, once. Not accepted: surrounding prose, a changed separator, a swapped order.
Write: 210; V
